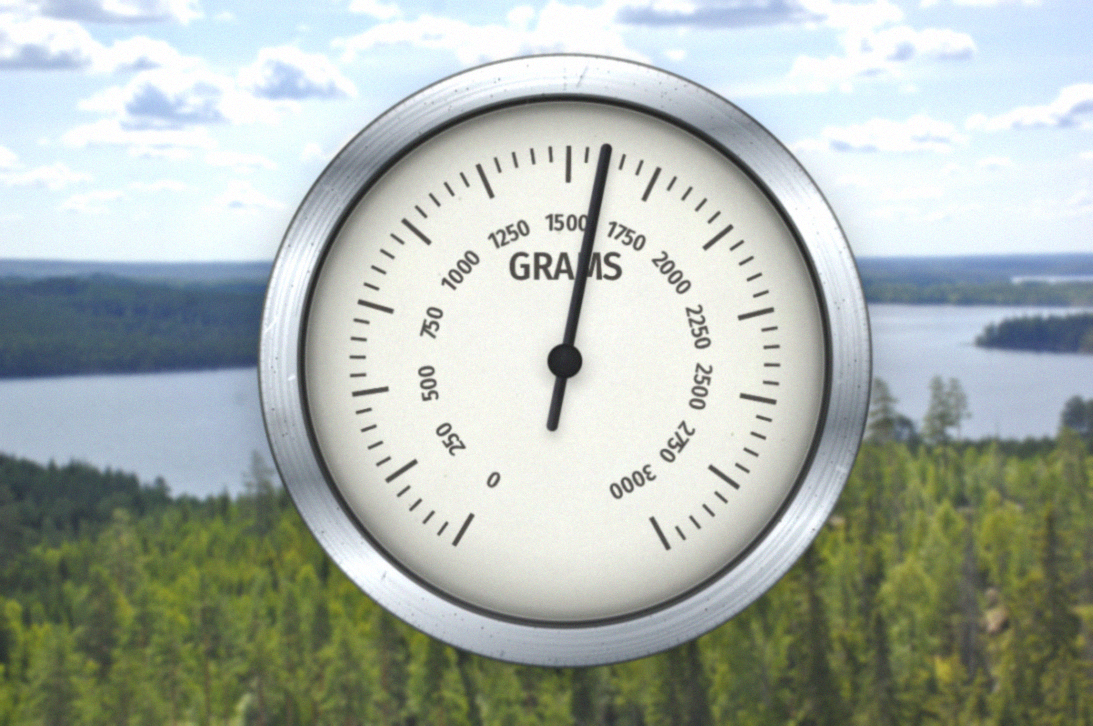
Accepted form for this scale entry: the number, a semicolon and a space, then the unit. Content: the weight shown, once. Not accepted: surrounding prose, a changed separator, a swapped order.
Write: 1600; g
